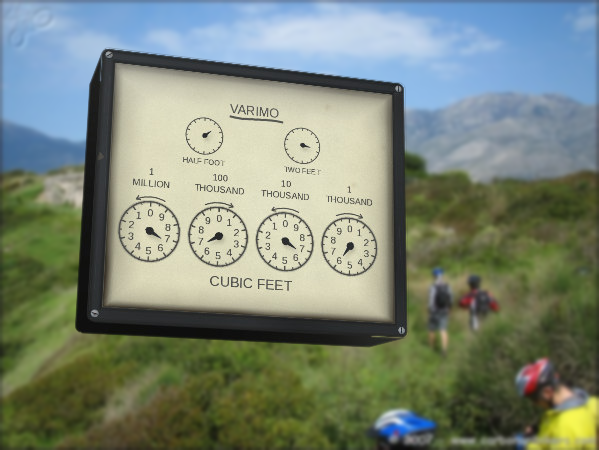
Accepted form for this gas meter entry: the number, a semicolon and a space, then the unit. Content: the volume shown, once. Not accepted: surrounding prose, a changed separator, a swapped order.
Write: 666600; ft³
